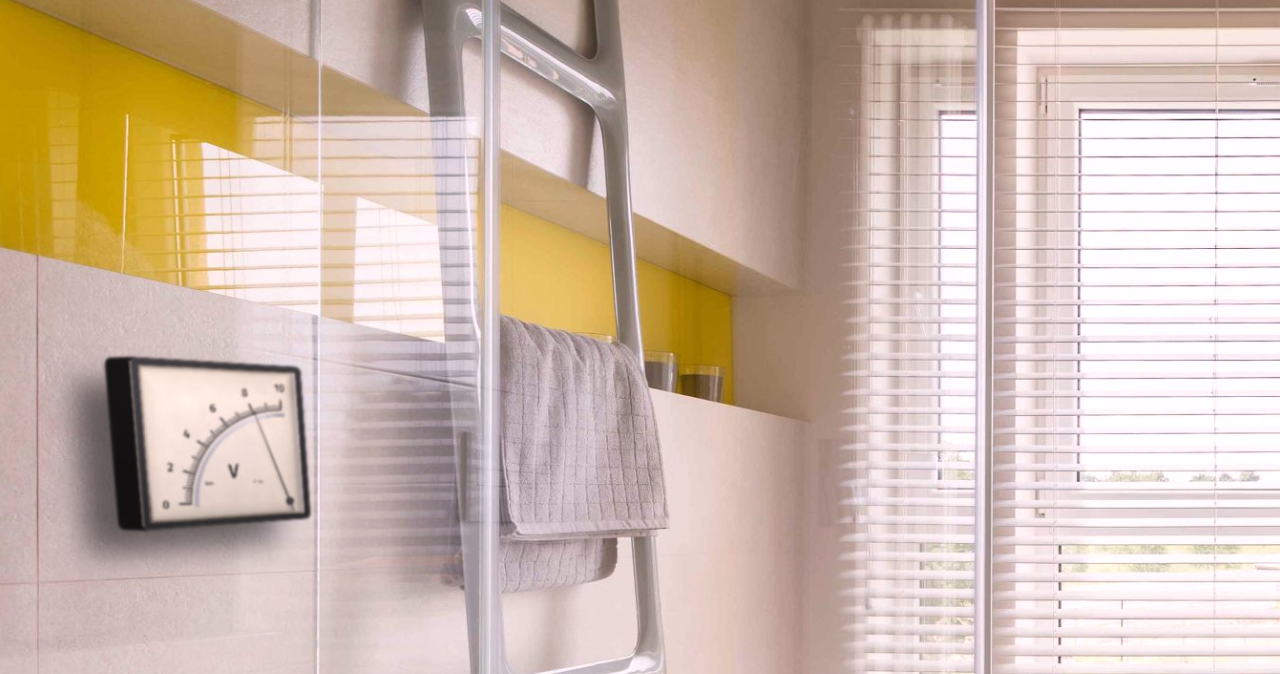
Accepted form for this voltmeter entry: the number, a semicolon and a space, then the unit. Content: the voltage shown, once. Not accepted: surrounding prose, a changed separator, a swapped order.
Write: 8; V
